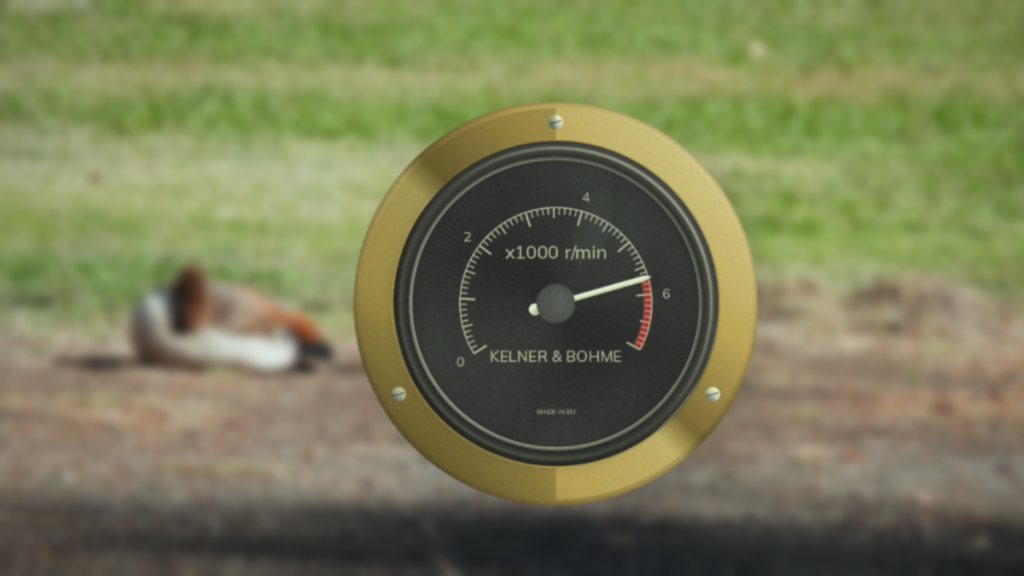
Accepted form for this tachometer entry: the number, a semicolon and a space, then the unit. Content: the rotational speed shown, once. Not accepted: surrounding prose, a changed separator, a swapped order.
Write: 5700; rpm
